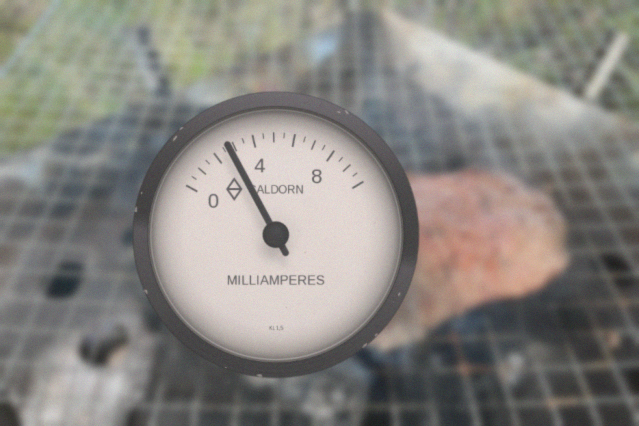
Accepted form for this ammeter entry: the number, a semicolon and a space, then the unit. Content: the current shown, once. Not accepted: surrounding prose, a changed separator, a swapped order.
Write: 2.75; mA
